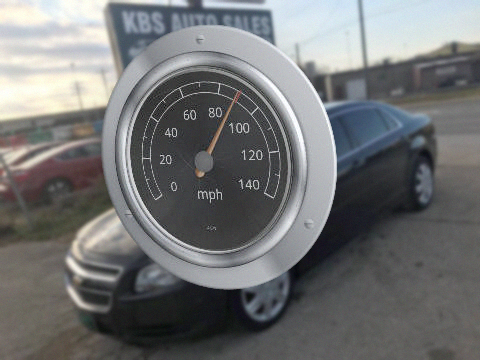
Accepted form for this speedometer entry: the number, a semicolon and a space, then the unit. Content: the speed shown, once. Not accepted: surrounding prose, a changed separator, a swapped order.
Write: 90; mph
